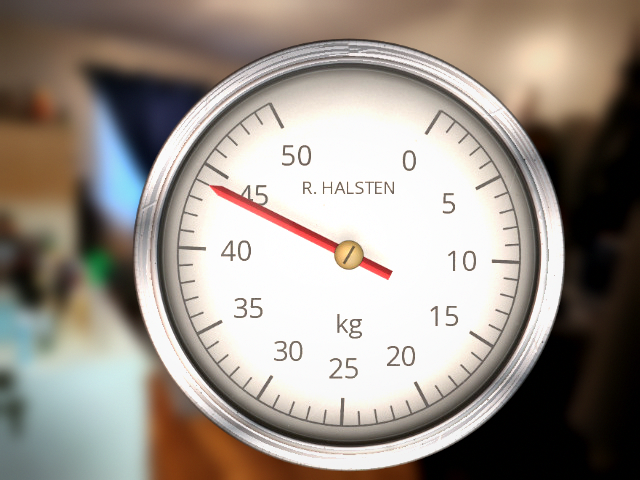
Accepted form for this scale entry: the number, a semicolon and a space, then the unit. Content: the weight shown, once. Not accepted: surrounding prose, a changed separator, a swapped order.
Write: 44; kg
